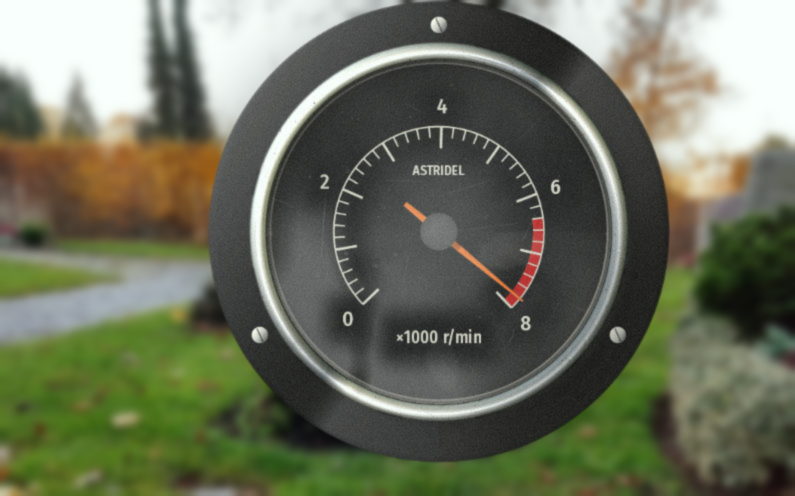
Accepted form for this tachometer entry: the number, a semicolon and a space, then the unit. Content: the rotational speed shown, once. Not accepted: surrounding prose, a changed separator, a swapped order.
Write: 7800; rpm
